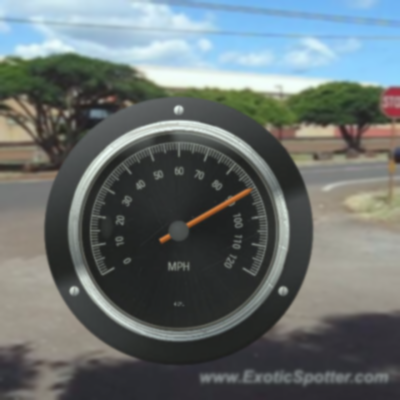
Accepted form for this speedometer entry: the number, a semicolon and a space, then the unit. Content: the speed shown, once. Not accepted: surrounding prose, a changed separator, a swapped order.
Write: 90; mph
